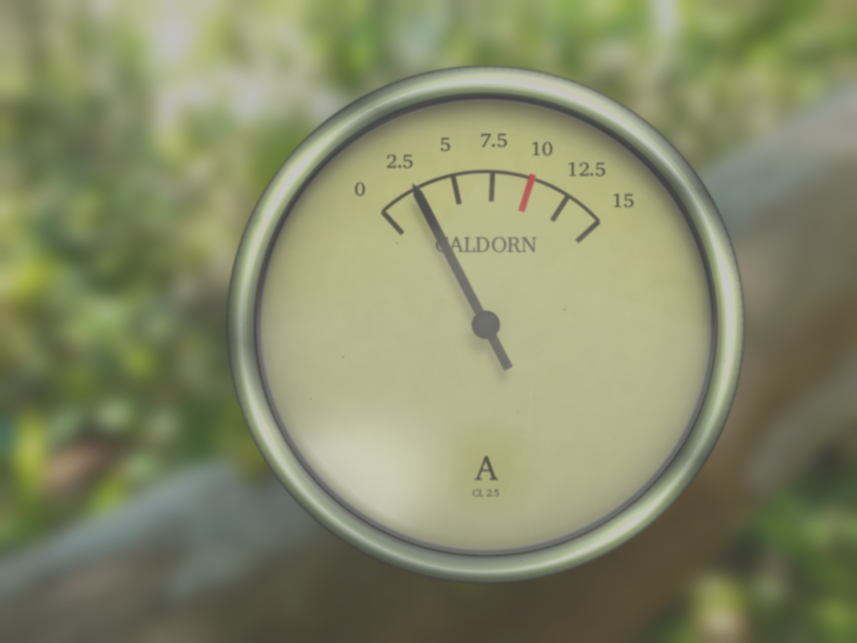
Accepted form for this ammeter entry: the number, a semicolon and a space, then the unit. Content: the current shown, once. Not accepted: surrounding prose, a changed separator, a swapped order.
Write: 2.5; A
